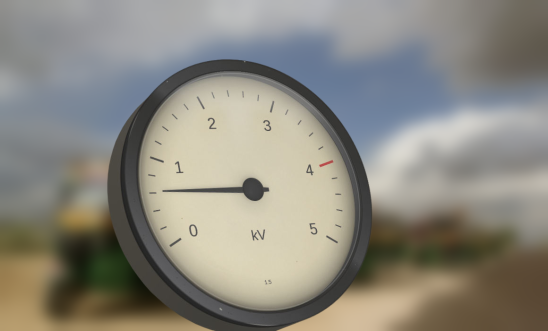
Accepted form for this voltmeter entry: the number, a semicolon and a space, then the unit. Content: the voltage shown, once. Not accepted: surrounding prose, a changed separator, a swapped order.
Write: 0.6; kV
